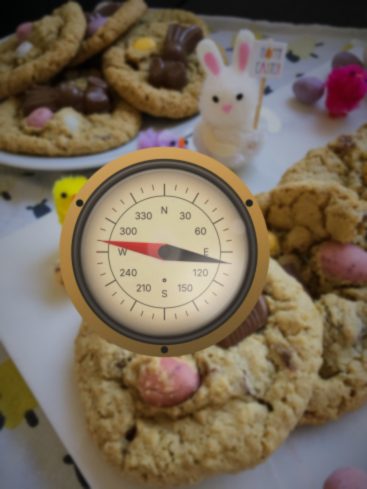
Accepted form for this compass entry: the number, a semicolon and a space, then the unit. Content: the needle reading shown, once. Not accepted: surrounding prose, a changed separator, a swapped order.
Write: 280; °
